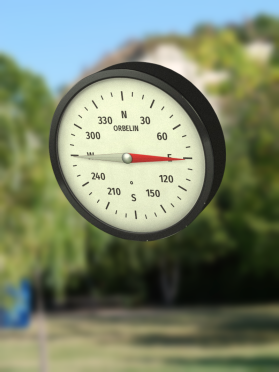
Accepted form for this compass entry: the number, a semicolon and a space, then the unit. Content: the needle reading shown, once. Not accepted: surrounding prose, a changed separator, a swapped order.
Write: 90; °
